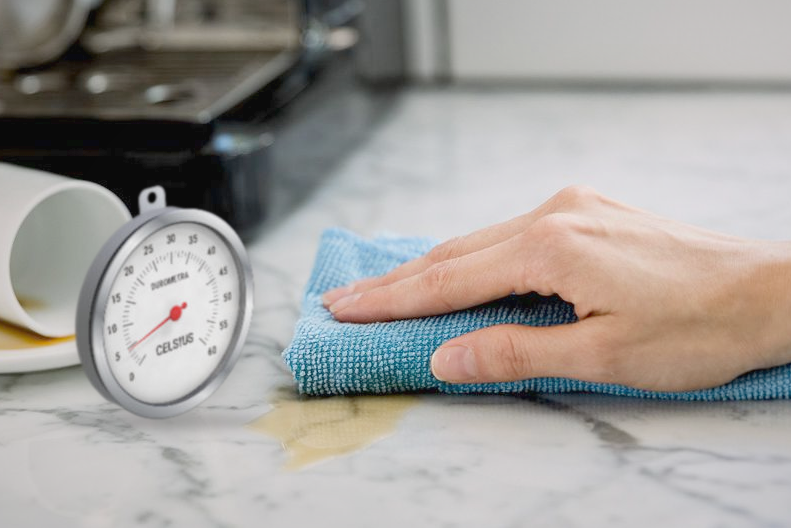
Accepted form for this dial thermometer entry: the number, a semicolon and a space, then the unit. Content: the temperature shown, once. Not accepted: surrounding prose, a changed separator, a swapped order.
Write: 5; °C
